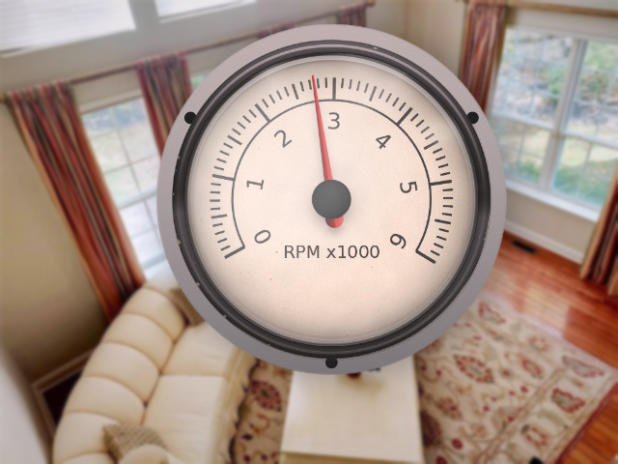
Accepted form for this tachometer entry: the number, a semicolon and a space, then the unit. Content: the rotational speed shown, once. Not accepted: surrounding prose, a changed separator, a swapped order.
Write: 2750; rpm
